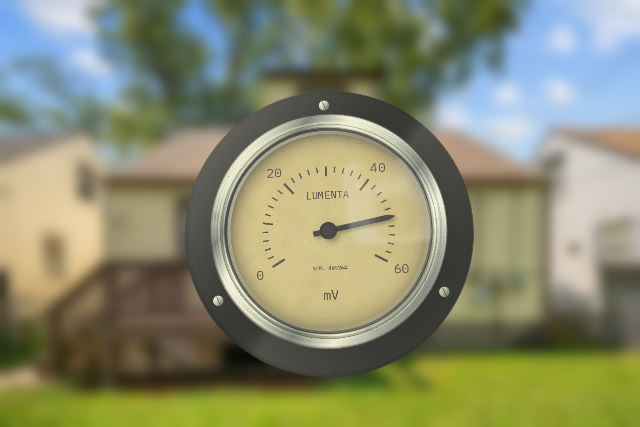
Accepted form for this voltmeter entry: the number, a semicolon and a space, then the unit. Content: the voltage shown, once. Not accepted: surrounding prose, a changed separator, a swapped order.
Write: 50; mV
